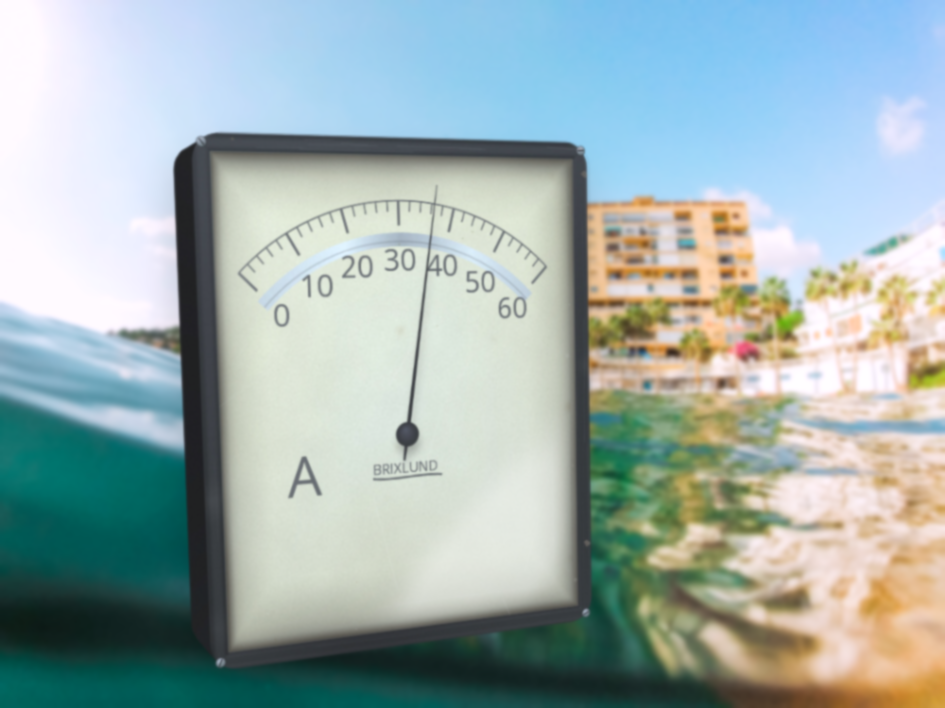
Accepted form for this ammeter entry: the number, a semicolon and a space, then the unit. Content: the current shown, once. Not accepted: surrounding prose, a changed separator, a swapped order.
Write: 36; A
